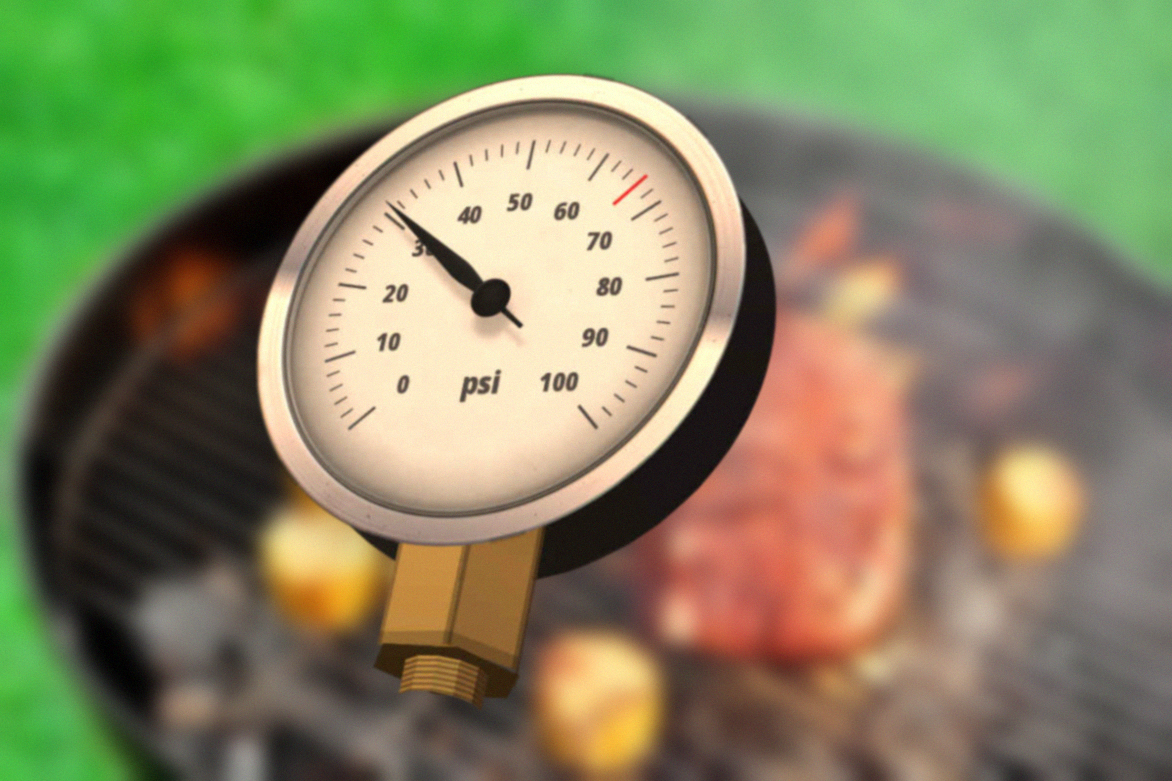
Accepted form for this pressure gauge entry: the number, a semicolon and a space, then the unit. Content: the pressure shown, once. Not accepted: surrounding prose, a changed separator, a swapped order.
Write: 31; psi
